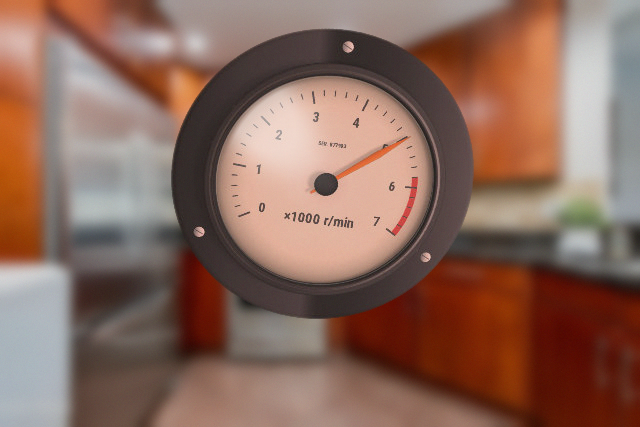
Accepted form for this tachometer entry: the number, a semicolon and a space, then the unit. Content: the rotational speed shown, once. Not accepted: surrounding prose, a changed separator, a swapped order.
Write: 5000; rpm
